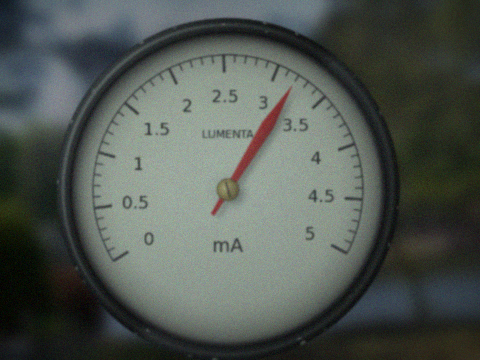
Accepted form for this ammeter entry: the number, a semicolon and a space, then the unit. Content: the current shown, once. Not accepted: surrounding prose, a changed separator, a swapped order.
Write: 3.2; mA
